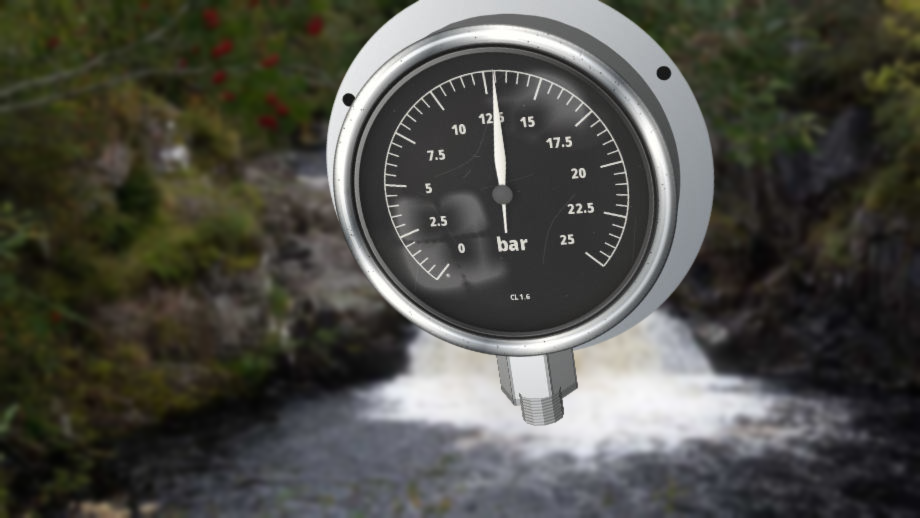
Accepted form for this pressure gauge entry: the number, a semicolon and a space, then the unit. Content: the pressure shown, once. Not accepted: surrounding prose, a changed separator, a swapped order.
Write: 13; bar
